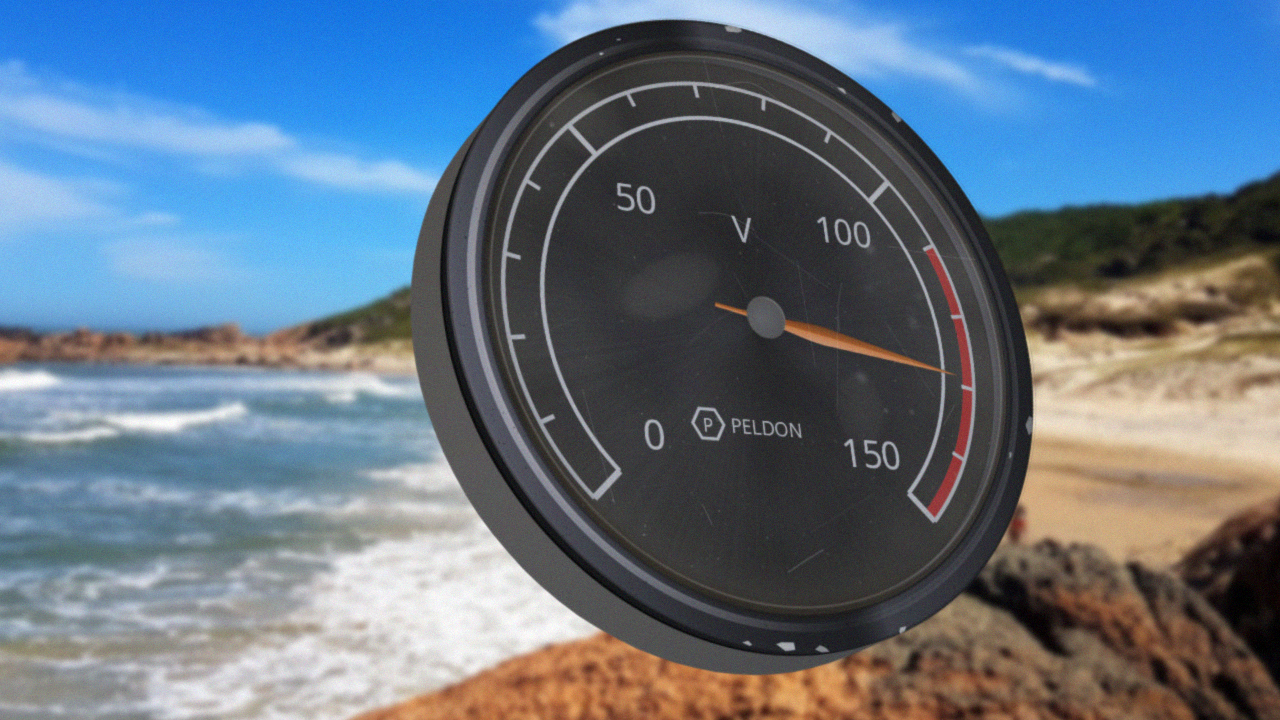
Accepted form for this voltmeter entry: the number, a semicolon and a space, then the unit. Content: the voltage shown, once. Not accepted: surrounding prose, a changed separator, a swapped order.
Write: 130; V
